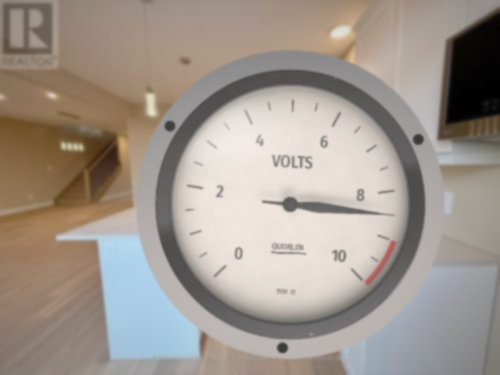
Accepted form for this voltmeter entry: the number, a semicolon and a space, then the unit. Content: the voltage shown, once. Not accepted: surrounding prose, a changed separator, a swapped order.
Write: 8.5; V
